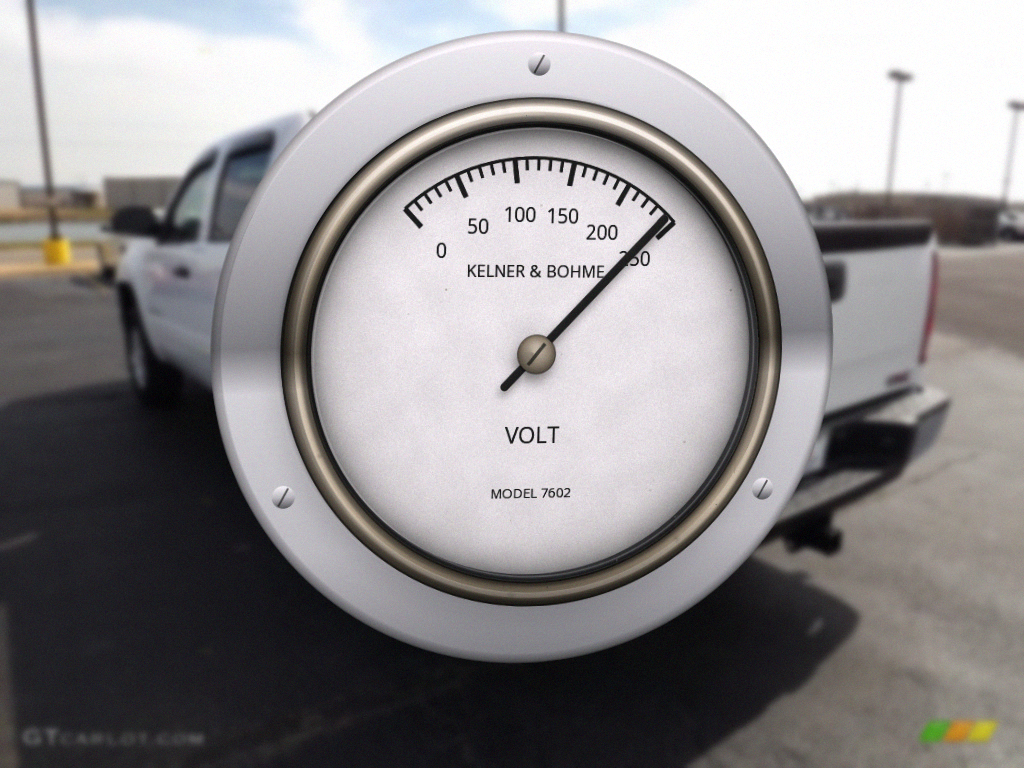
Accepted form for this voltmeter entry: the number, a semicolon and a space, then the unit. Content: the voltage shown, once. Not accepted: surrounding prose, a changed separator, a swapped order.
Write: 240; V
